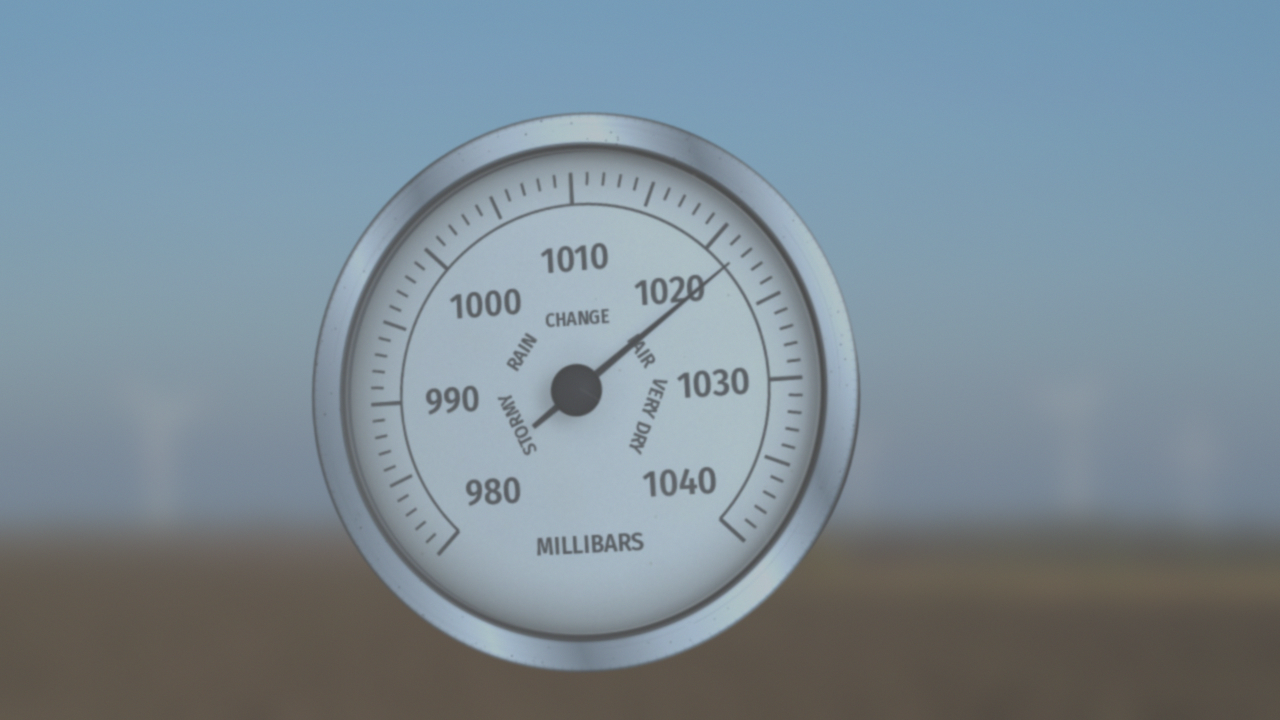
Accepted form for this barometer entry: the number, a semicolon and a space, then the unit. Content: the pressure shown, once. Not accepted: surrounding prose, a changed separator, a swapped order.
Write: 1022; mbar
